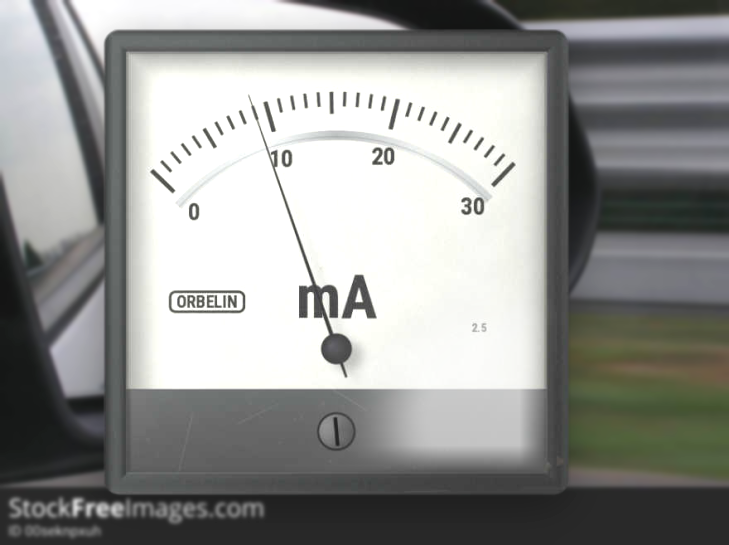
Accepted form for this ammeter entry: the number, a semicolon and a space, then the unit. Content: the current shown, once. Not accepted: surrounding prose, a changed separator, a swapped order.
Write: 9; mA
